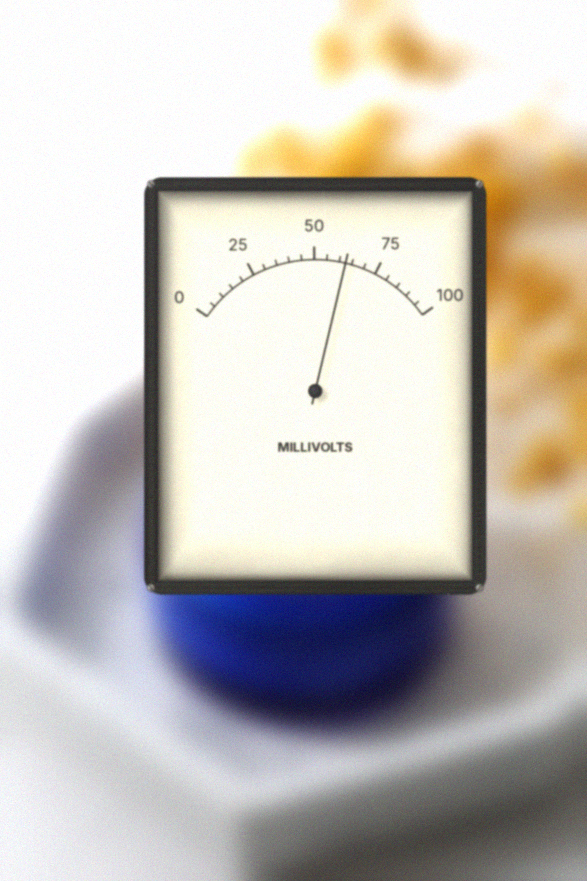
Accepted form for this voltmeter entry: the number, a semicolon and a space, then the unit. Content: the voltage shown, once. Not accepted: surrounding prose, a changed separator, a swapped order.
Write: 62.5; mV
